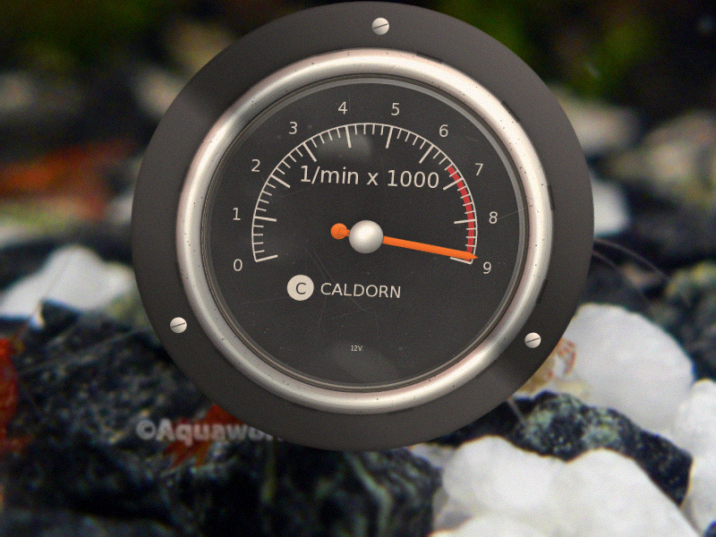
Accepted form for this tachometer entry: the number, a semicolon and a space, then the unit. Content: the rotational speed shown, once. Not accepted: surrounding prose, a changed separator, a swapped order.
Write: 8800; rpm
